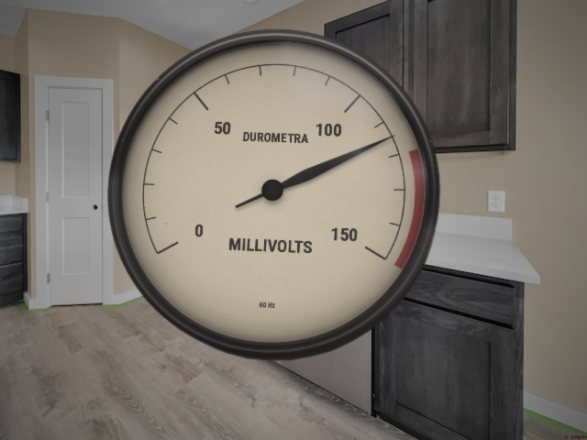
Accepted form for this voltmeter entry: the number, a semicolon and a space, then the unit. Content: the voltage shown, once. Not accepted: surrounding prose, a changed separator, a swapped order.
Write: 115; mV
